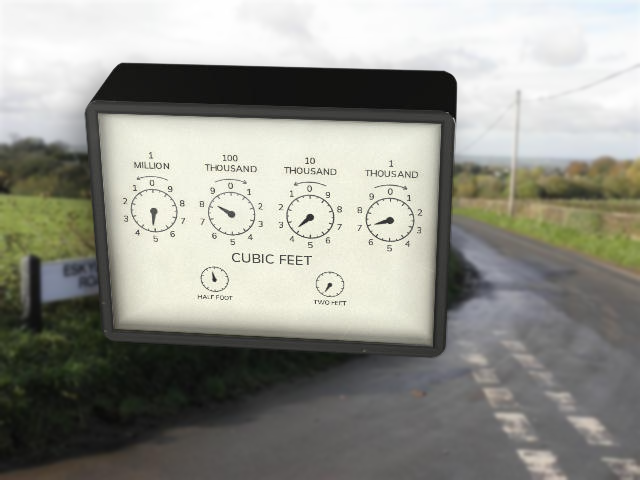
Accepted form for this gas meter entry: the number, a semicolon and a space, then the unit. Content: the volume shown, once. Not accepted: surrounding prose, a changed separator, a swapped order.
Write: 483700; ft³
